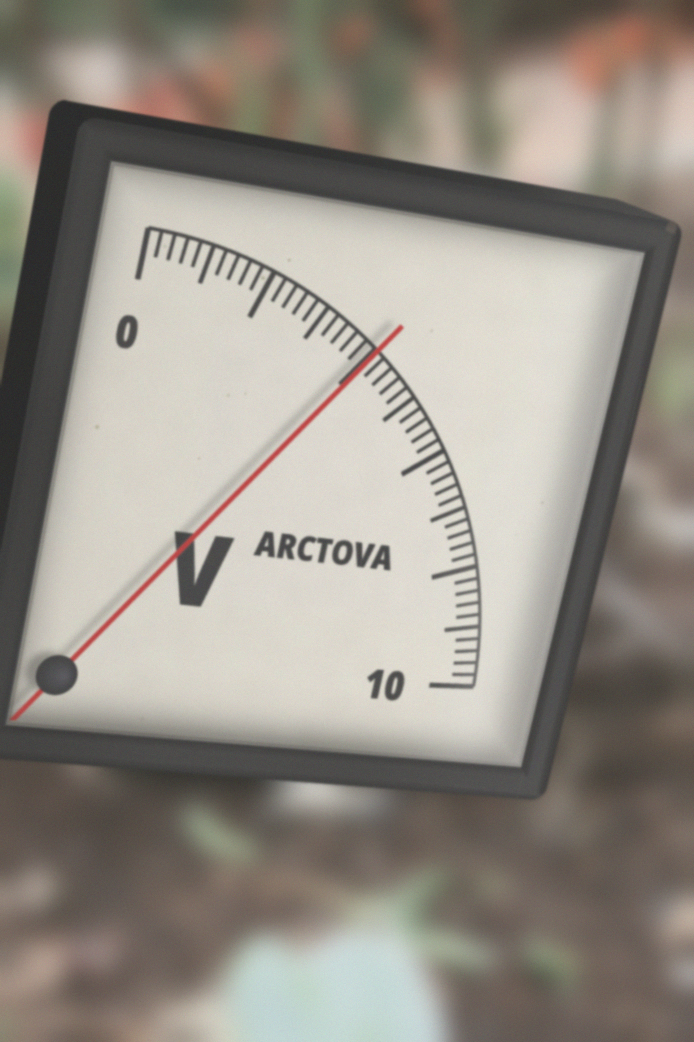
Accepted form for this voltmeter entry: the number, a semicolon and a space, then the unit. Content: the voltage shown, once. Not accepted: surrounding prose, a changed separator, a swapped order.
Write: 4; V
